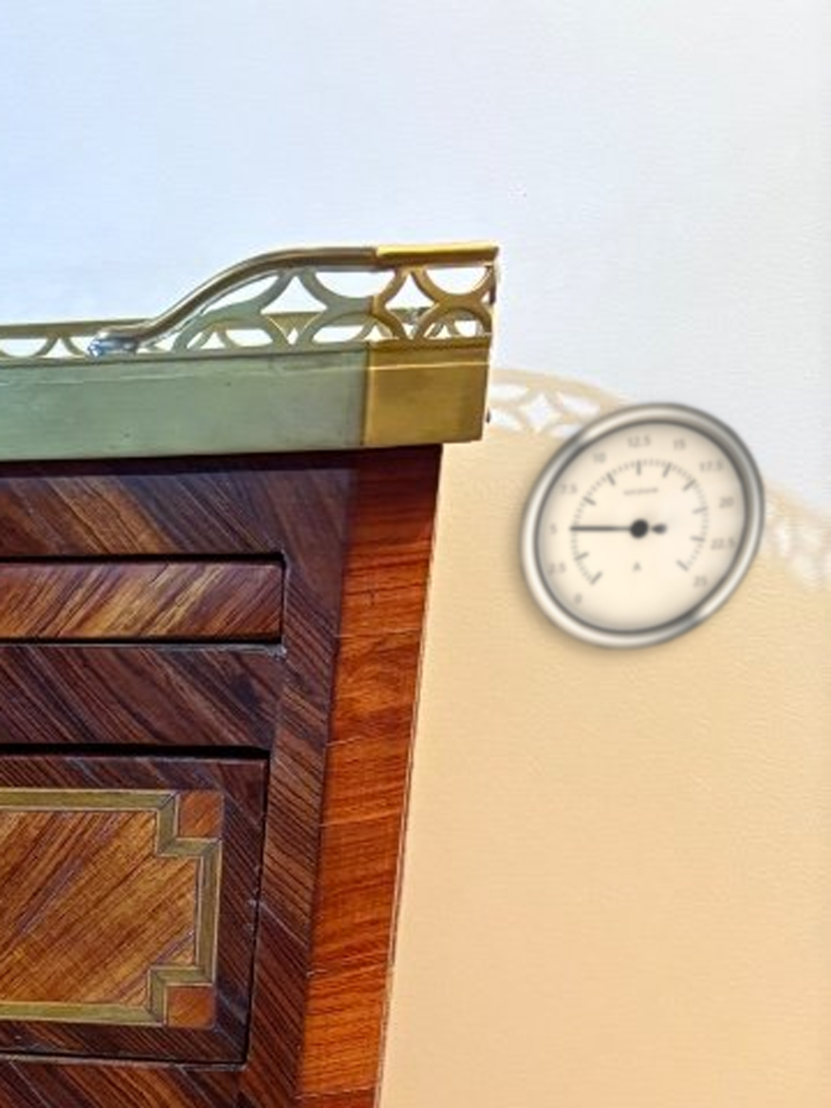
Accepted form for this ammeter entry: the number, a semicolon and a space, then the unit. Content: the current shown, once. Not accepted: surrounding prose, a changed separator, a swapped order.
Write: 5; A
